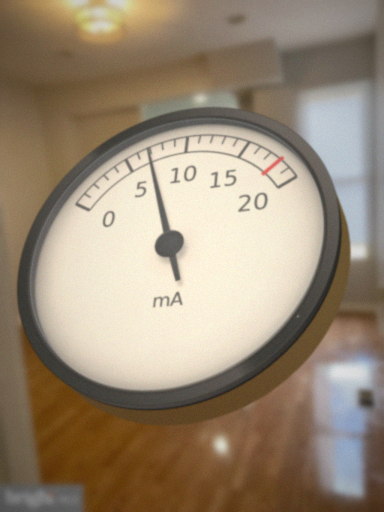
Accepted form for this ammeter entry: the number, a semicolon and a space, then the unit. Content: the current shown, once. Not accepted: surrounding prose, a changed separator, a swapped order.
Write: 7; mA
